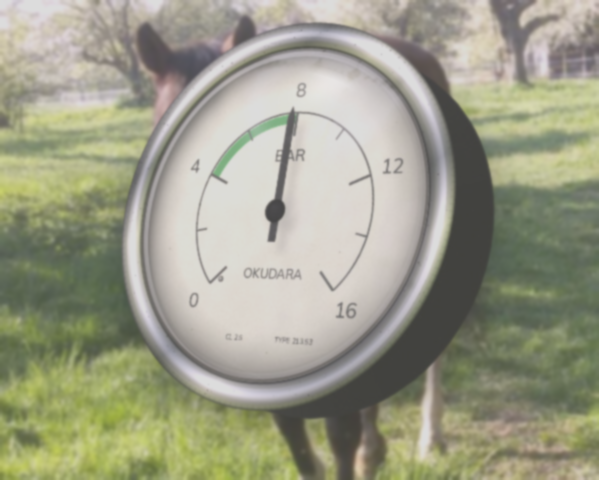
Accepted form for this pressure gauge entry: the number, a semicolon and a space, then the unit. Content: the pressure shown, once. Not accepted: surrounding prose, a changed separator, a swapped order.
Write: 8; bar
